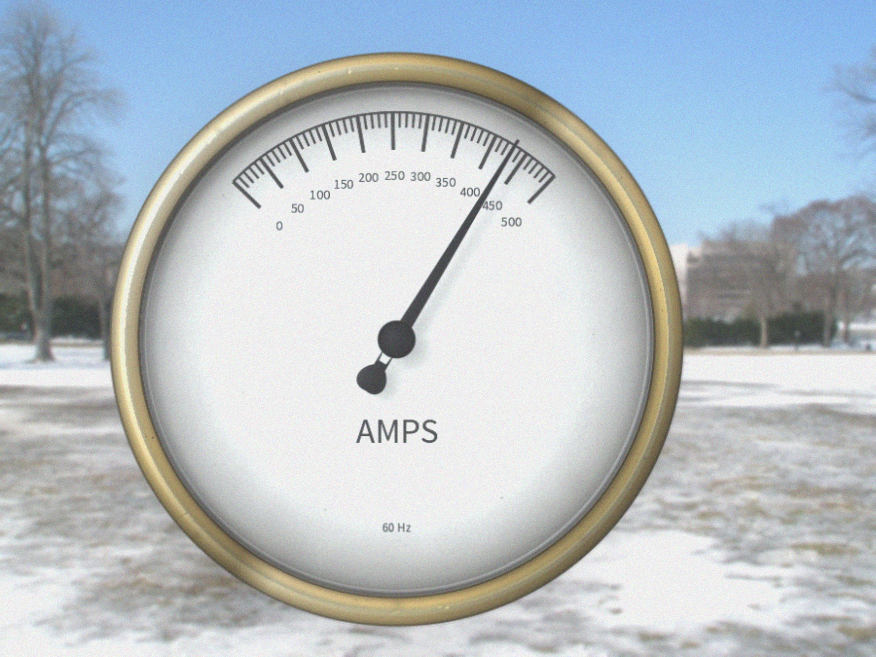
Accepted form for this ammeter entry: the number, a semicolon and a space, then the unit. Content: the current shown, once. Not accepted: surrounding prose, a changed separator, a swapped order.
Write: 430; A
